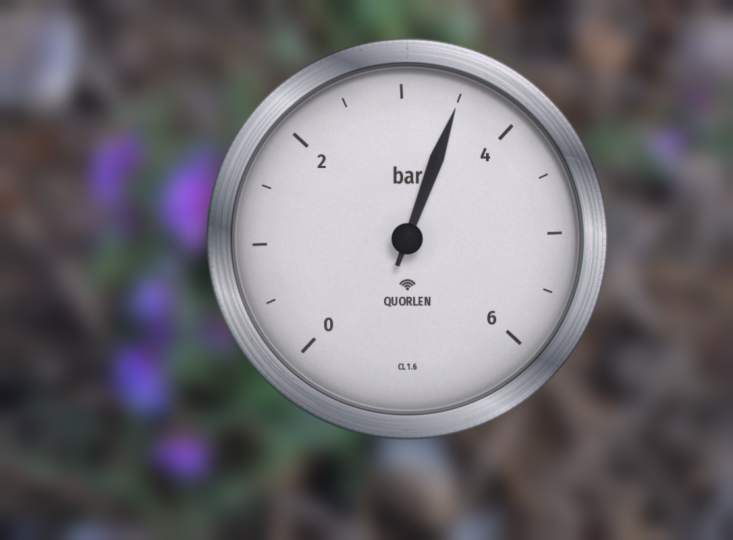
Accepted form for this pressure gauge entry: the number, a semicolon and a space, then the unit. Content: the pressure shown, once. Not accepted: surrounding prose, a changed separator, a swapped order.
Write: 3.5; bar
